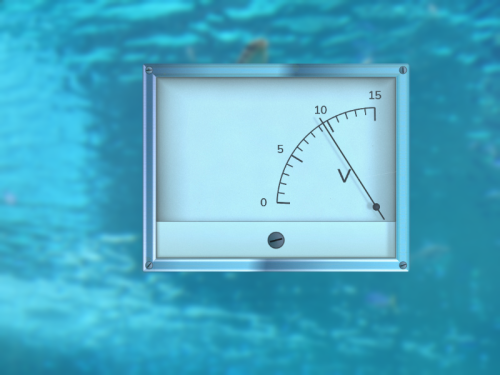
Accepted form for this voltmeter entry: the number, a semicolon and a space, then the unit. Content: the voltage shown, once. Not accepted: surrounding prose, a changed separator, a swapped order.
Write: 9.5; V
